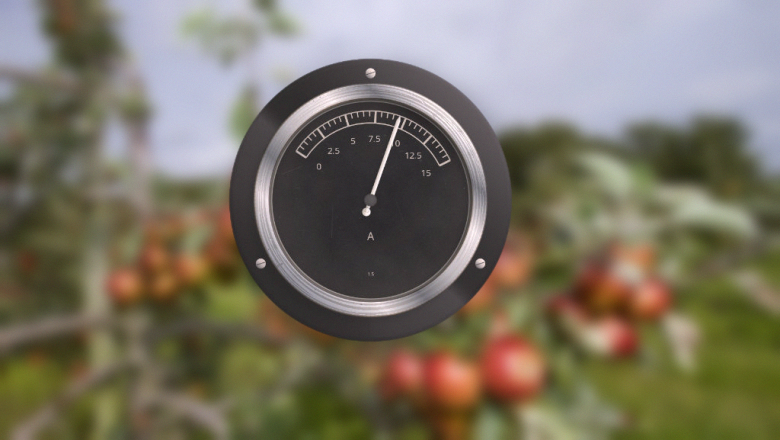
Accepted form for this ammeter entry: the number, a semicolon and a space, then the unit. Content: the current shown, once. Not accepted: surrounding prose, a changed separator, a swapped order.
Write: 9.5; A
